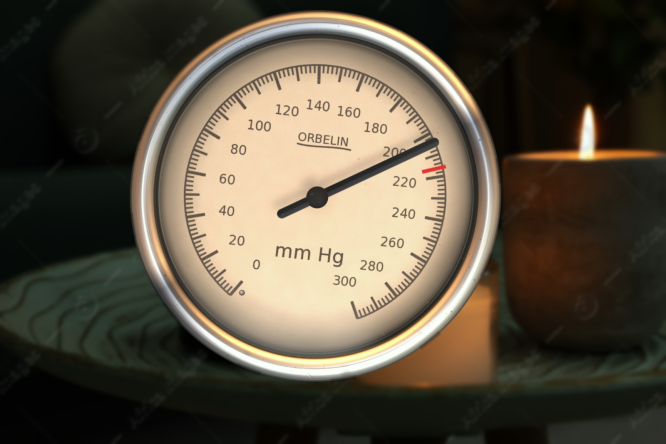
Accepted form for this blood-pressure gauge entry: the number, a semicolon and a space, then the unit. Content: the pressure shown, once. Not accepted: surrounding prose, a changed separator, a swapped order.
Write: 204; mmHg
